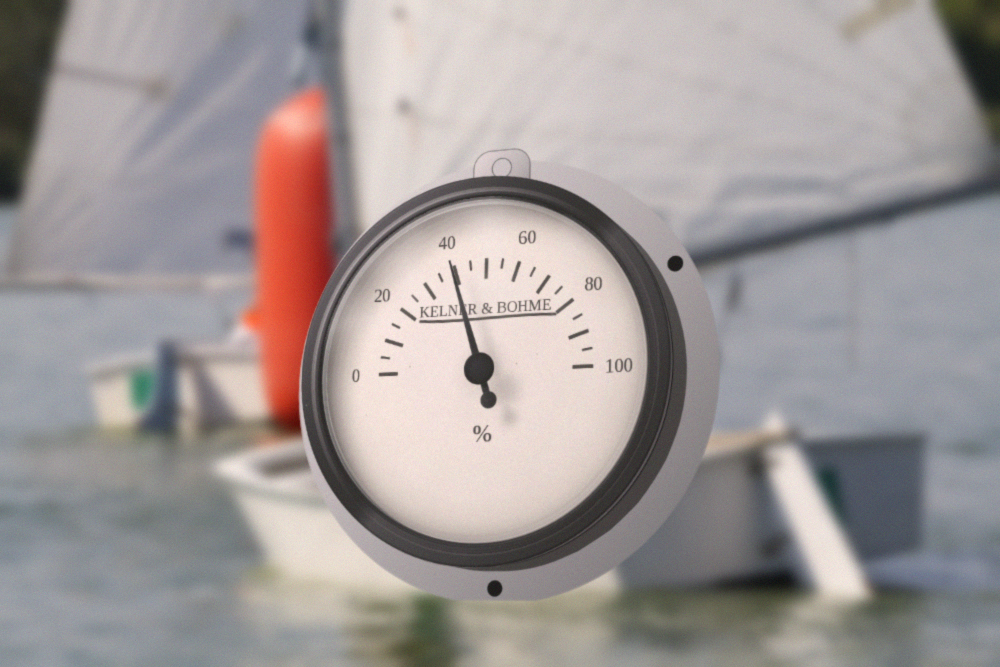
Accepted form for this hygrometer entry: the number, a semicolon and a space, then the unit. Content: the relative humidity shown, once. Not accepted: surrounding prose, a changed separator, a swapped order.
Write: 40; %
